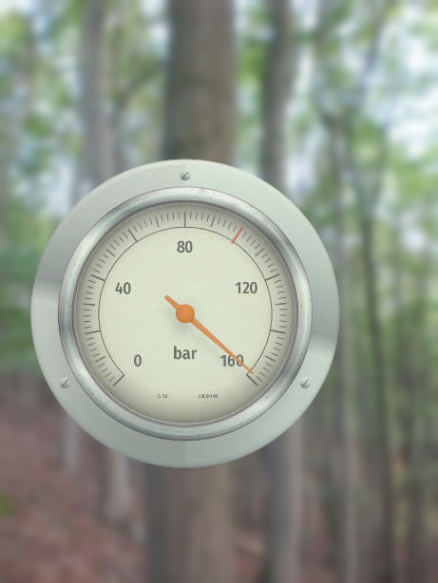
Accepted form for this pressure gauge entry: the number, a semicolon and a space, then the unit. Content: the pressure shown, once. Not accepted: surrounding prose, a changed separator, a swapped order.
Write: 158; bar
